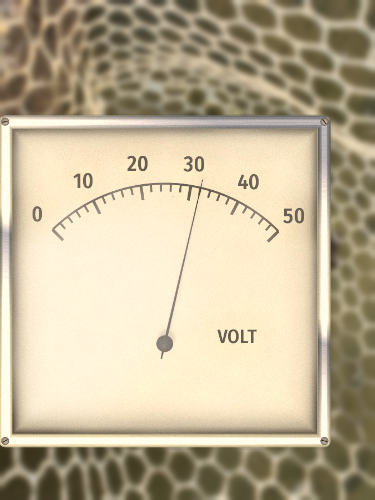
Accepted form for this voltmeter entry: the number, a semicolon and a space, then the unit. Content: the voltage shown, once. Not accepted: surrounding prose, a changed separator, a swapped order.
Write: 32; V
